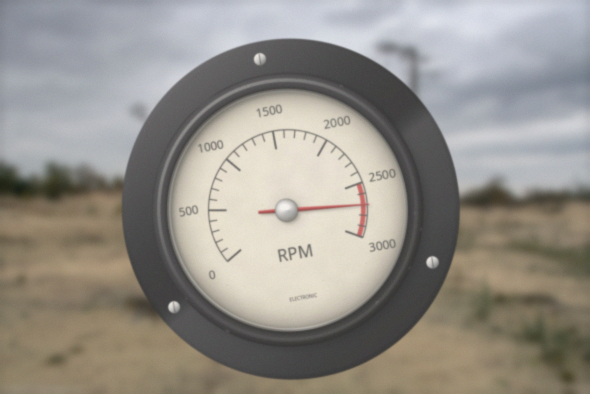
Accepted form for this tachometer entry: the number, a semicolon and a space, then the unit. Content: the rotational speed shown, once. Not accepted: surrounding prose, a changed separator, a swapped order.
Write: 2700; rpm
